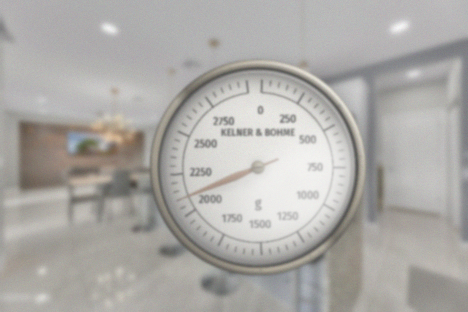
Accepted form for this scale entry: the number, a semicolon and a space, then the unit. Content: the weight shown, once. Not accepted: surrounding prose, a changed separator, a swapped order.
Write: 2100; g
